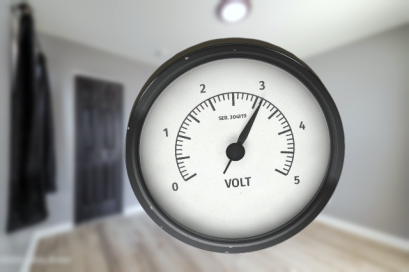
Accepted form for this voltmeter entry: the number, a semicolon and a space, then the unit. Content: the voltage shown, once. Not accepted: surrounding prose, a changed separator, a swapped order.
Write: 3.1; V
